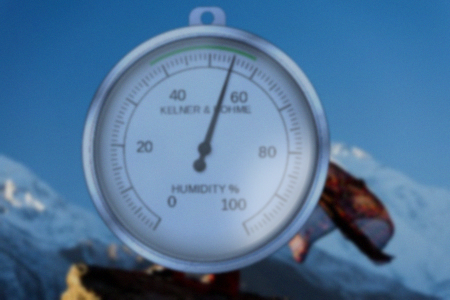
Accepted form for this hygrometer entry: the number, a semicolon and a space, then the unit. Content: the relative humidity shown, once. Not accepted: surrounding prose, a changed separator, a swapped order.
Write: 55; %
